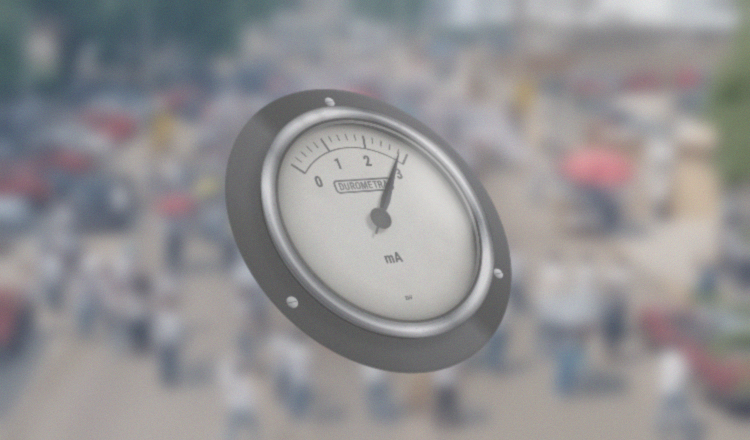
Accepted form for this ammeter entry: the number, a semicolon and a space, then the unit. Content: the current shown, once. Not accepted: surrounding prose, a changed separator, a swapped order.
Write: 2.8; mA
